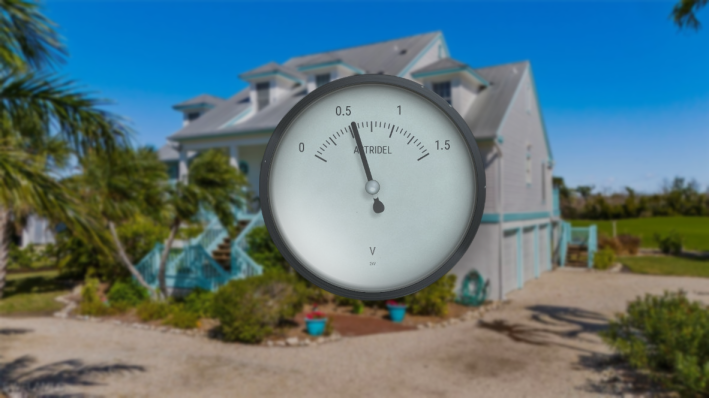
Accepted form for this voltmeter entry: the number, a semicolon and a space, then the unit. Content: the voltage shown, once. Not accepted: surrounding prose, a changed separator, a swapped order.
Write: 0.55; V
